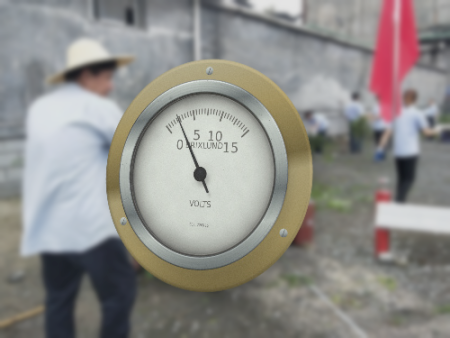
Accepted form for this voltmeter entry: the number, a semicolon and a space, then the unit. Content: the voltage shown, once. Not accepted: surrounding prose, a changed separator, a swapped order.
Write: 2.5; V
